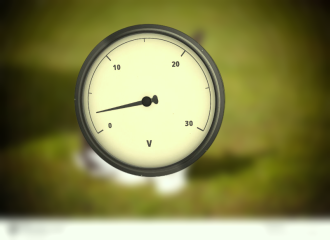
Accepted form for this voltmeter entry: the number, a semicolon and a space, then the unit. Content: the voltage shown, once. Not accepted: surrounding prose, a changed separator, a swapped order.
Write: 2.5; V
